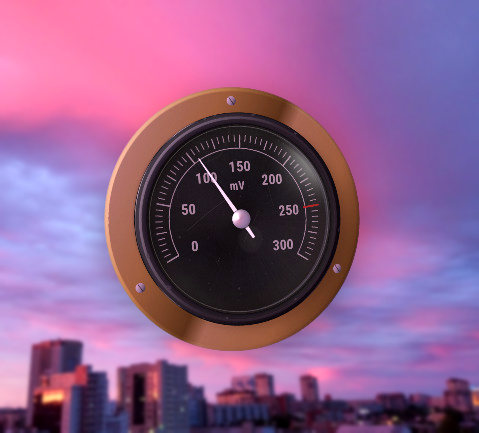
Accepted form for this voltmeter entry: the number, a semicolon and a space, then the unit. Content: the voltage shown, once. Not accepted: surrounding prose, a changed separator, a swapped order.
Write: 105; mV
